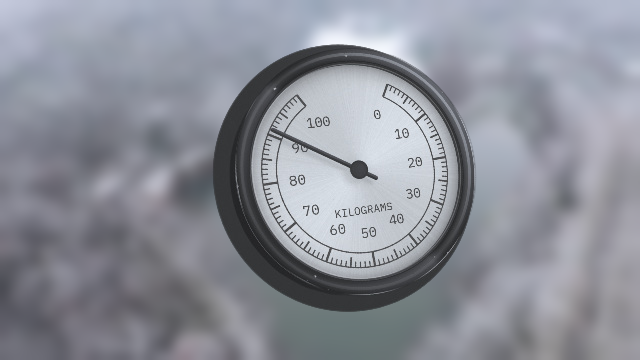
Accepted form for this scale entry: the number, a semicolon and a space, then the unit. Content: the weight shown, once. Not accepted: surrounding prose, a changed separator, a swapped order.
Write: 91; kg
